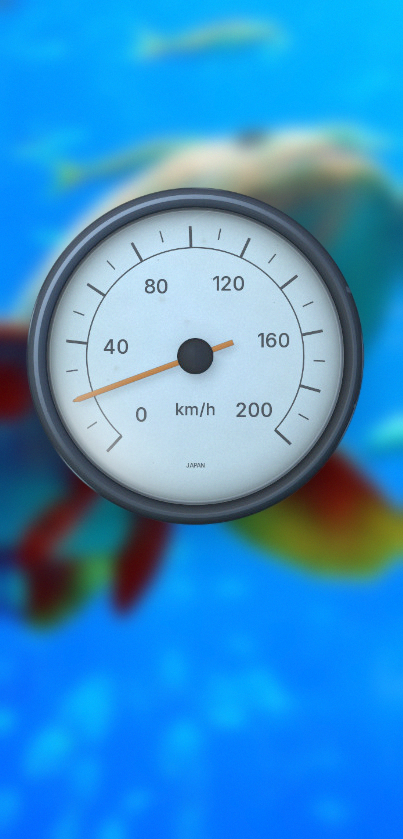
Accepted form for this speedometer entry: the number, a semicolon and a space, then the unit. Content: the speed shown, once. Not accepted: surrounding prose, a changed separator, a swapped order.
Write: 20; km/h
